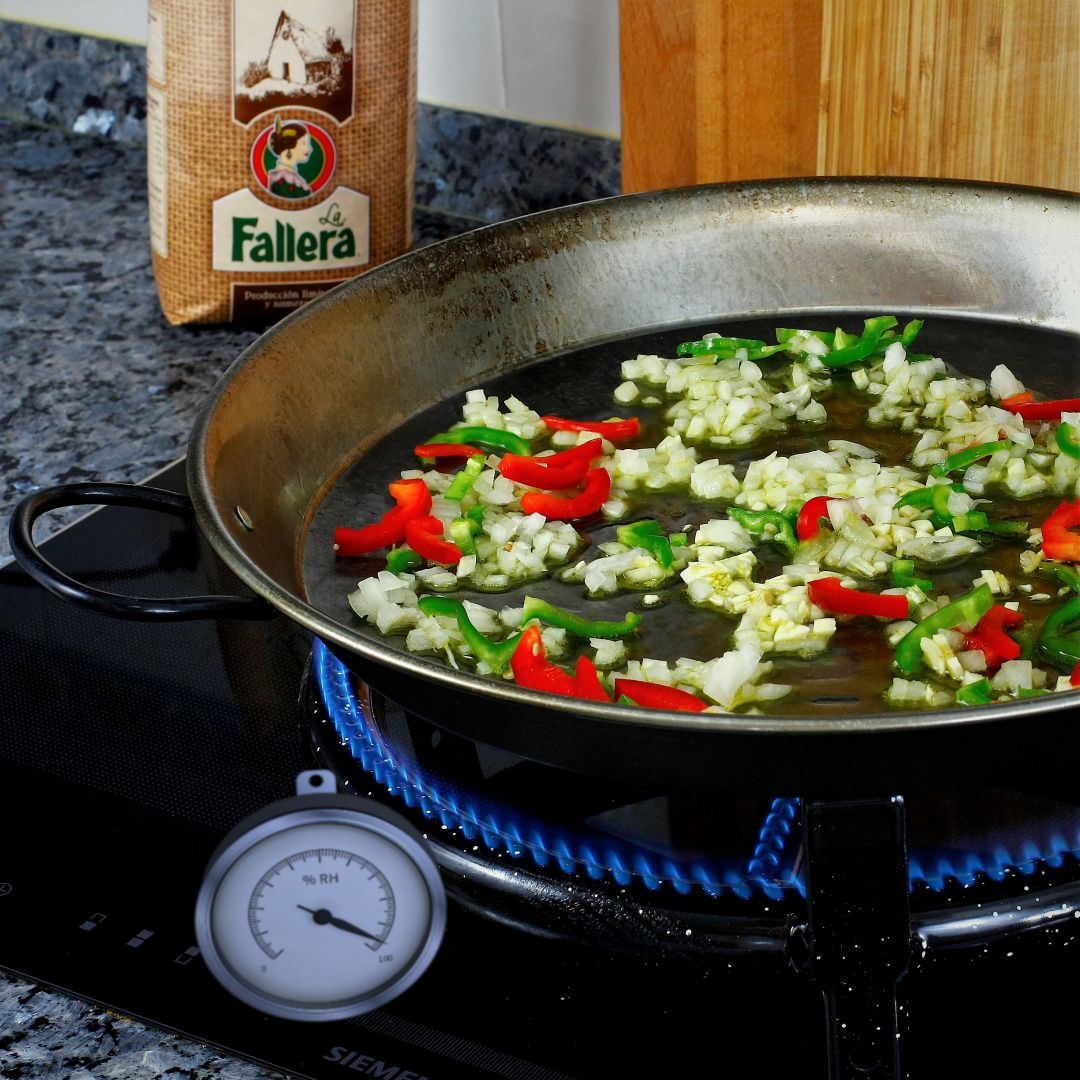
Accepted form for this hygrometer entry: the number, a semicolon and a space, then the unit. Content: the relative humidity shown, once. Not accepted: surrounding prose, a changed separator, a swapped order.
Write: 95; %
